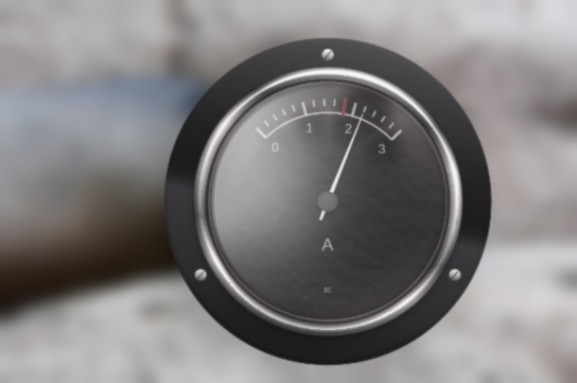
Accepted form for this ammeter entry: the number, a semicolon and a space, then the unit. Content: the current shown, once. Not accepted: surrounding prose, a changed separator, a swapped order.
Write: 2.2; A
